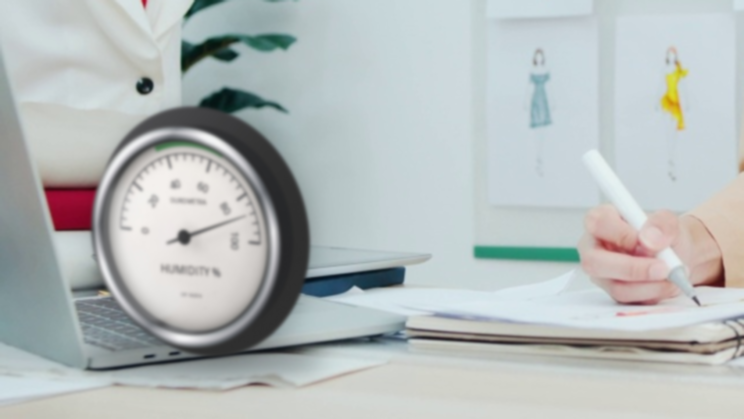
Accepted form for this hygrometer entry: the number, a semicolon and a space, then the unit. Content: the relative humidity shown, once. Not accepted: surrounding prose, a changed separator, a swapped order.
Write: 88; %
